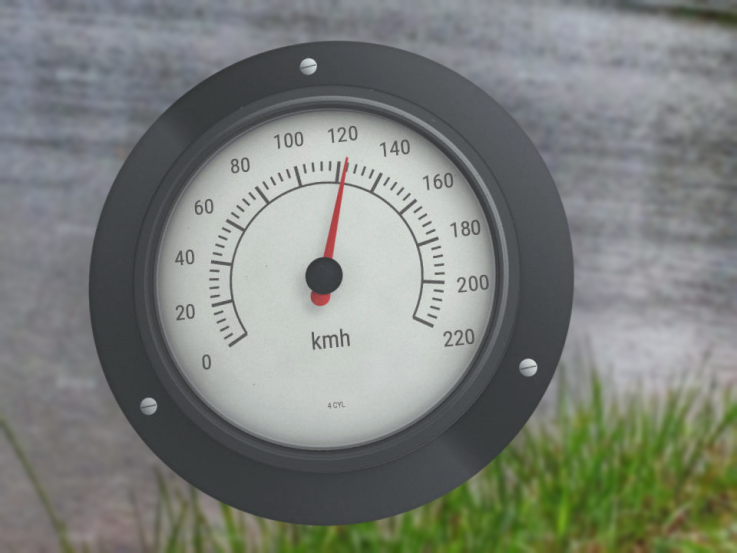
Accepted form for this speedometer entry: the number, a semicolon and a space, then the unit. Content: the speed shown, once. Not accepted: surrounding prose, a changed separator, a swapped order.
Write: 124; km/h
